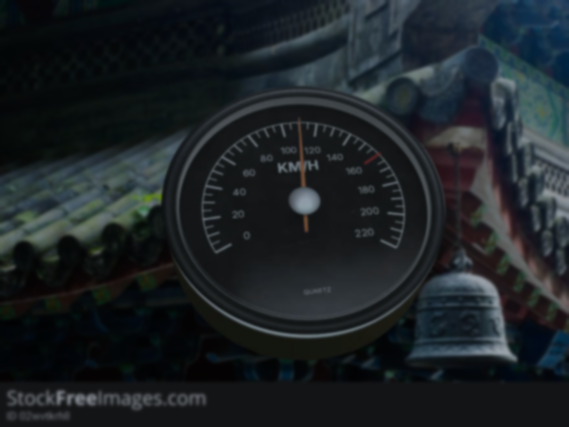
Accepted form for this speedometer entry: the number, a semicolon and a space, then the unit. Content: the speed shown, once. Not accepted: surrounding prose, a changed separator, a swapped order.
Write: 110; km/h
